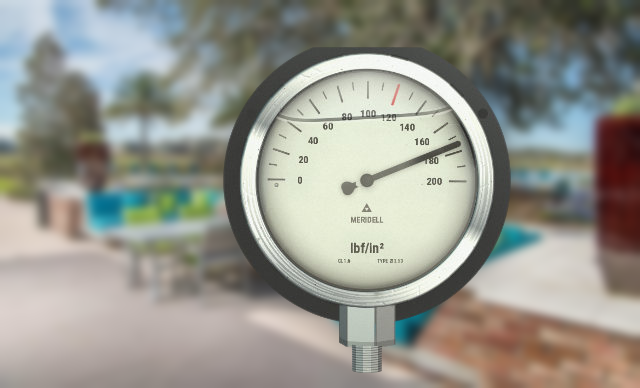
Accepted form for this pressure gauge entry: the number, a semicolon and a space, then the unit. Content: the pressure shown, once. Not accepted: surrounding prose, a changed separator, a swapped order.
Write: 175; psi
